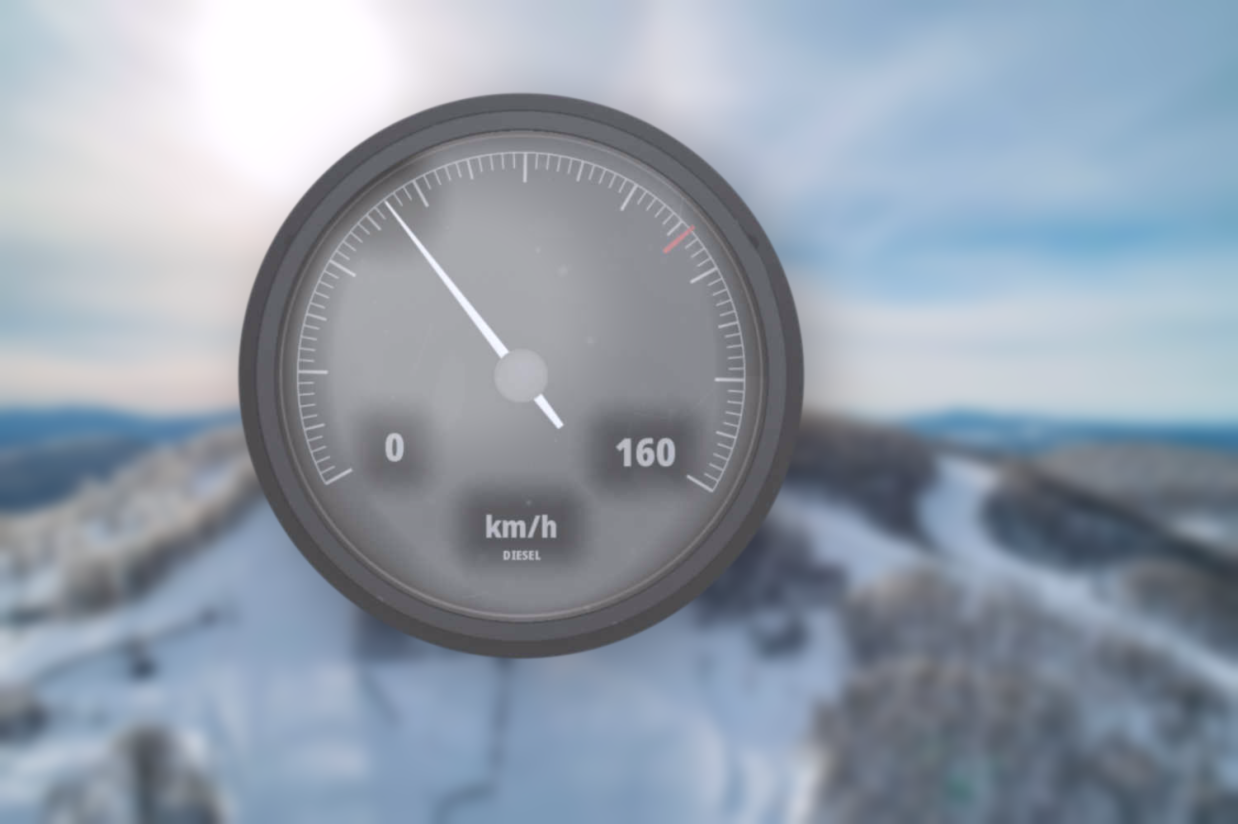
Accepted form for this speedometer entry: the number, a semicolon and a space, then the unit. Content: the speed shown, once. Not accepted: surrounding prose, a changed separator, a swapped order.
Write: 54; km/h
